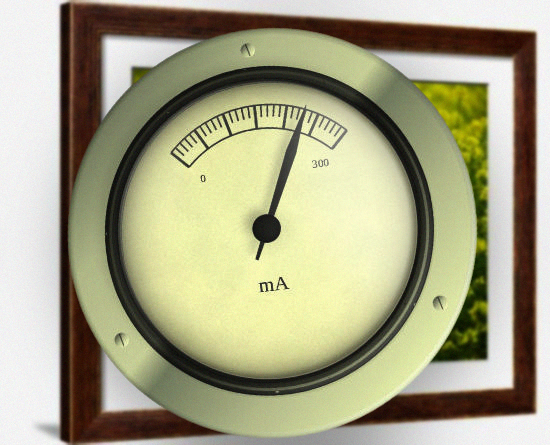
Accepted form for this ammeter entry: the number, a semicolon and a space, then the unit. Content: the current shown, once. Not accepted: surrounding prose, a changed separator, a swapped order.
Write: 230; mA
